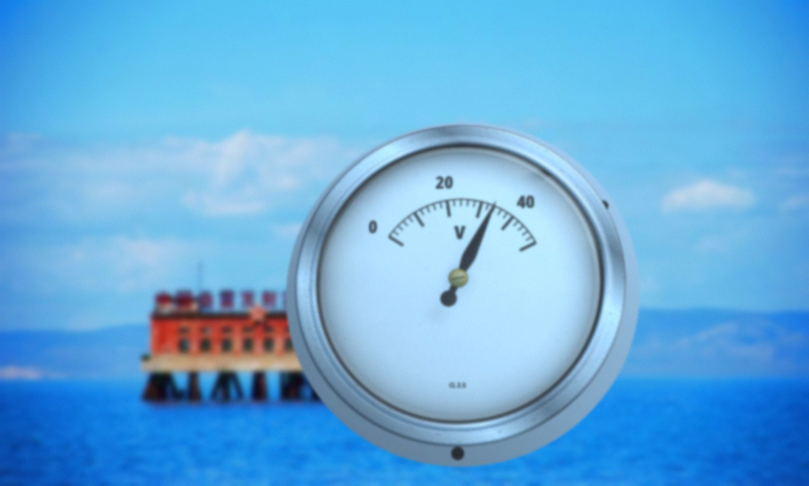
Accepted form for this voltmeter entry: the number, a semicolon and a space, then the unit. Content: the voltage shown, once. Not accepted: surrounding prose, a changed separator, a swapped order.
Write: 34; V
